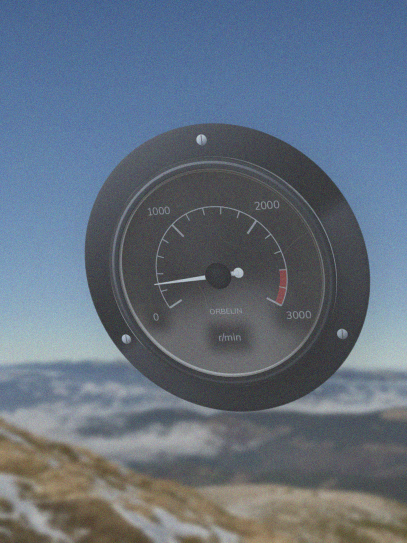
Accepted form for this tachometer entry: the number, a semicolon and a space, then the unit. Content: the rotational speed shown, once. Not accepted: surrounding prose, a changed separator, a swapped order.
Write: 300; rpm
